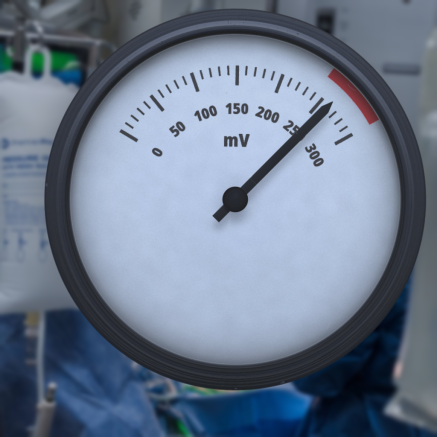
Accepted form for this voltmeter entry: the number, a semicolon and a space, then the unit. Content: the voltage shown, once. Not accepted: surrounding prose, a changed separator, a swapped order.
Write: 260; mV
